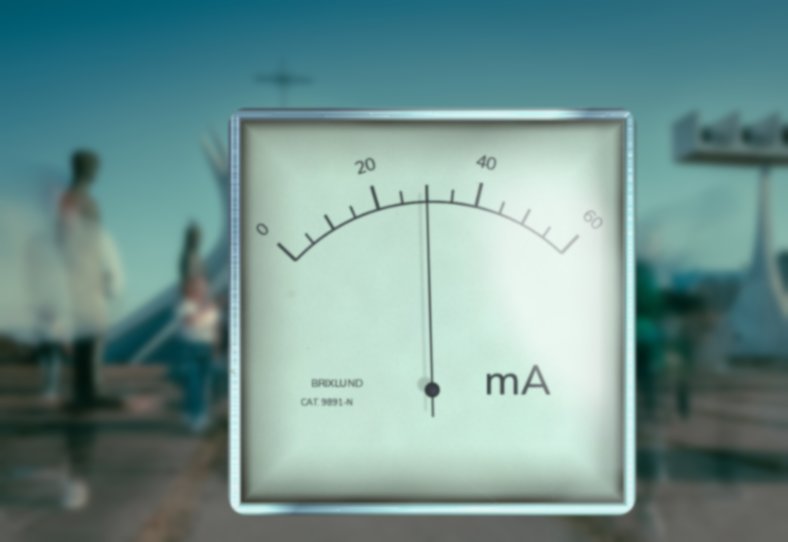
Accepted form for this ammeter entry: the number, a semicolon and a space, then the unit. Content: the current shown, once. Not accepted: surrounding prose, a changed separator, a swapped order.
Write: 30; mA
